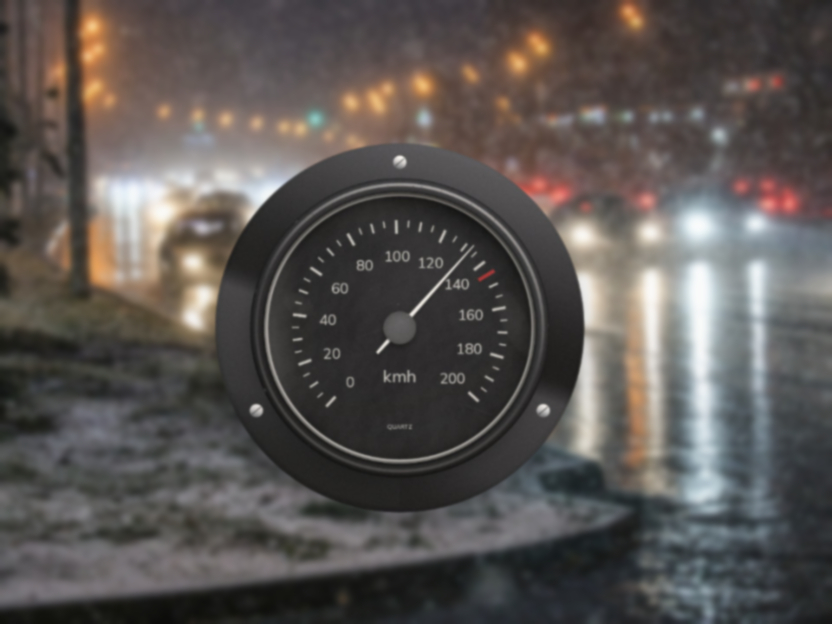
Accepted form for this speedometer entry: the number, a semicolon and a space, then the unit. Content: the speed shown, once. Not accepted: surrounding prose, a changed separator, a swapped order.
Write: 132.5; km/h
